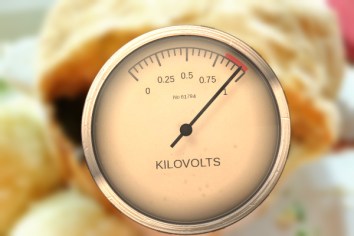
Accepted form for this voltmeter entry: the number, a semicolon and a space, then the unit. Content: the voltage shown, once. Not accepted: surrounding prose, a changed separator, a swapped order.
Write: 0.95; kV
